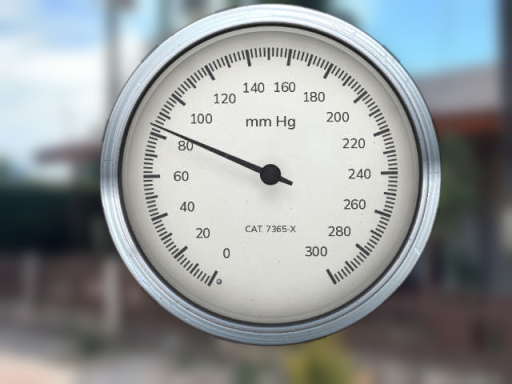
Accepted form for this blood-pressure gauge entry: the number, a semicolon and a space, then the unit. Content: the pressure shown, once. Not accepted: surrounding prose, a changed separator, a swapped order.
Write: 84; mmHg
